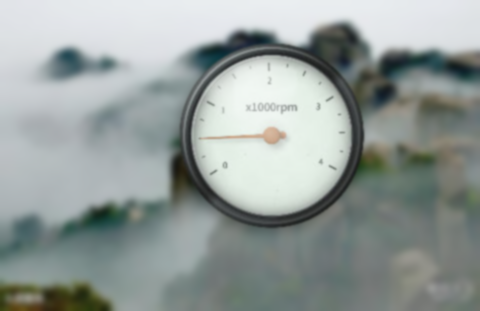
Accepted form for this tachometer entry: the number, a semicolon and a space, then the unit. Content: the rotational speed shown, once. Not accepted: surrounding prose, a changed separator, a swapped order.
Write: 500; rpm
